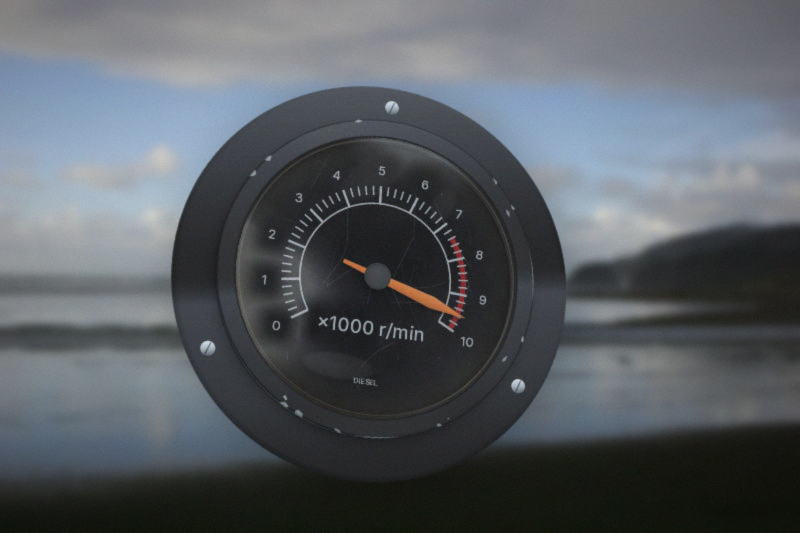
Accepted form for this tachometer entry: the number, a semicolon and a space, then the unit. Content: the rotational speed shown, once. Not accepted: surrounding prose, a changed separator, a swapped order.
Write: 9600; rpm
